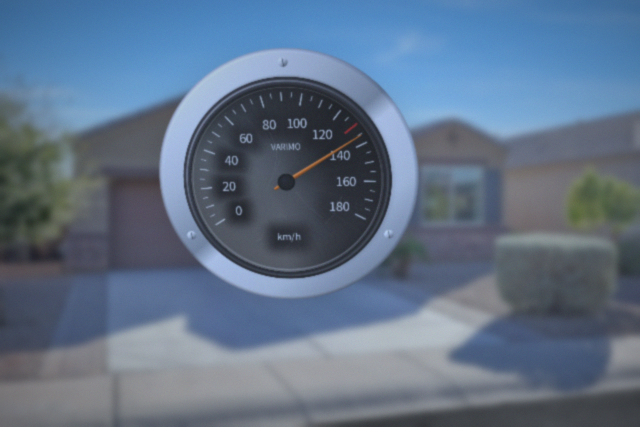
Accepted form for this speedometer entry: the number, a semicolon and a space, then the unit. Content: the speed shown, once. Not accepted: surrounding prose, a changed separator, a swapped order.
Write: 135; km/h
